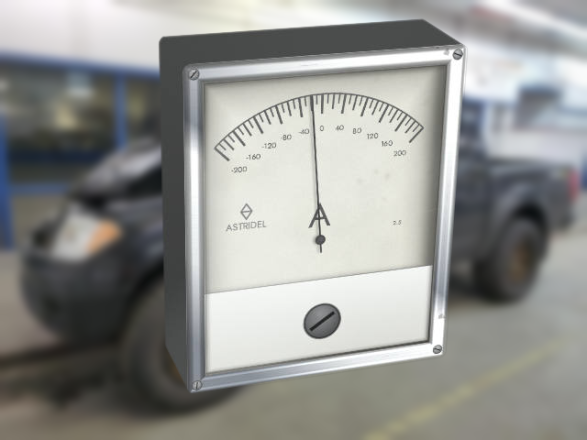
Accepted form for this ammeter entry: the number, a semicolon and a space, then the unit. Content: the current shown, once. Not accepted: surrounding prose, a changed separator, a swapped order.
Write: -20; A
